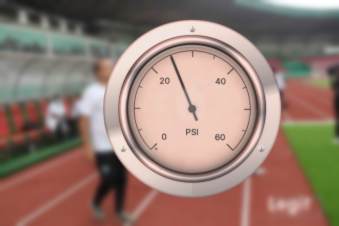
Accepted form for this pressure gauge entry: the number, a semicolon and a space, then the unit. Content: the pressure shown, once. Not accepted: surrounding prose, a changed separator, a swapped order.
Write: 25; psi
